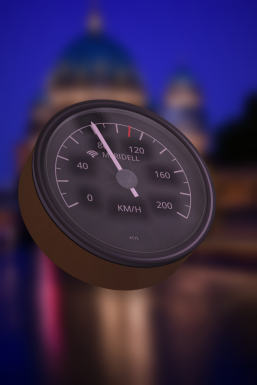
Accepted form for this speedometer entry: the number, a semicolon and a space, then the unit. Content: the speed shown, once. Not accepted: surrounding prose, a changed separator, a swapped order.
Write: 80; km/h
